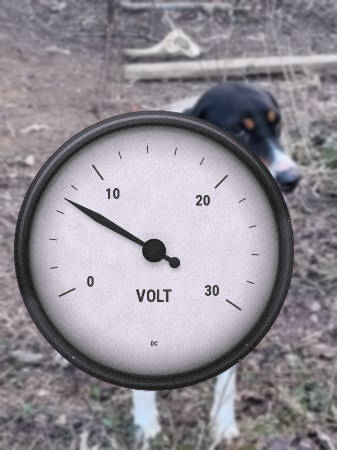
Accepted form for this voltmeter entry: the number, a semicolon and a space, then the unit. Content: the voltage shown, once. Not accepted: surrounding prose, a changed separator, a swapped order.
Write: 7; V
